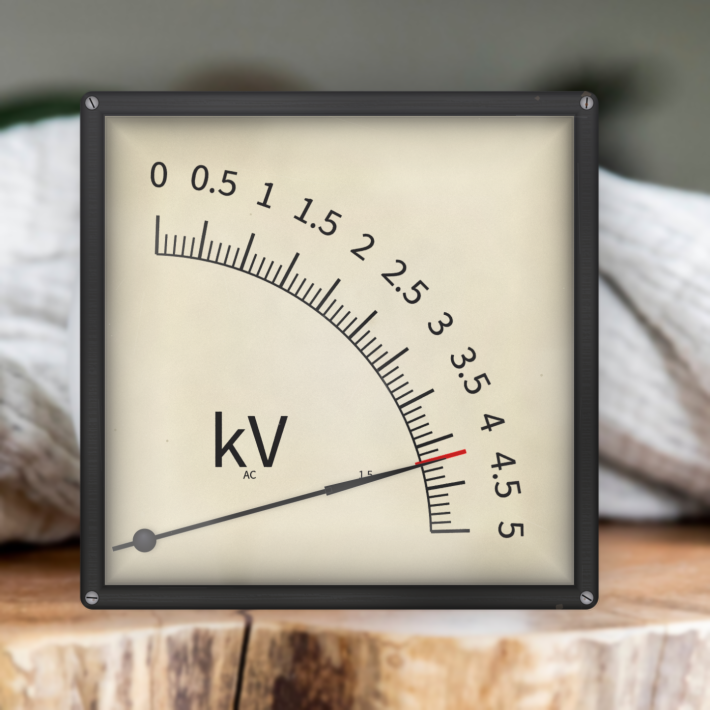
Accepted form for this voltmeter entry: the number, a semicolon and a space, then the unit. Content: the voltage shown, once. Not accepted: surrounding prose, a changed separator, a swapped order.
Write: 4.2; kV
